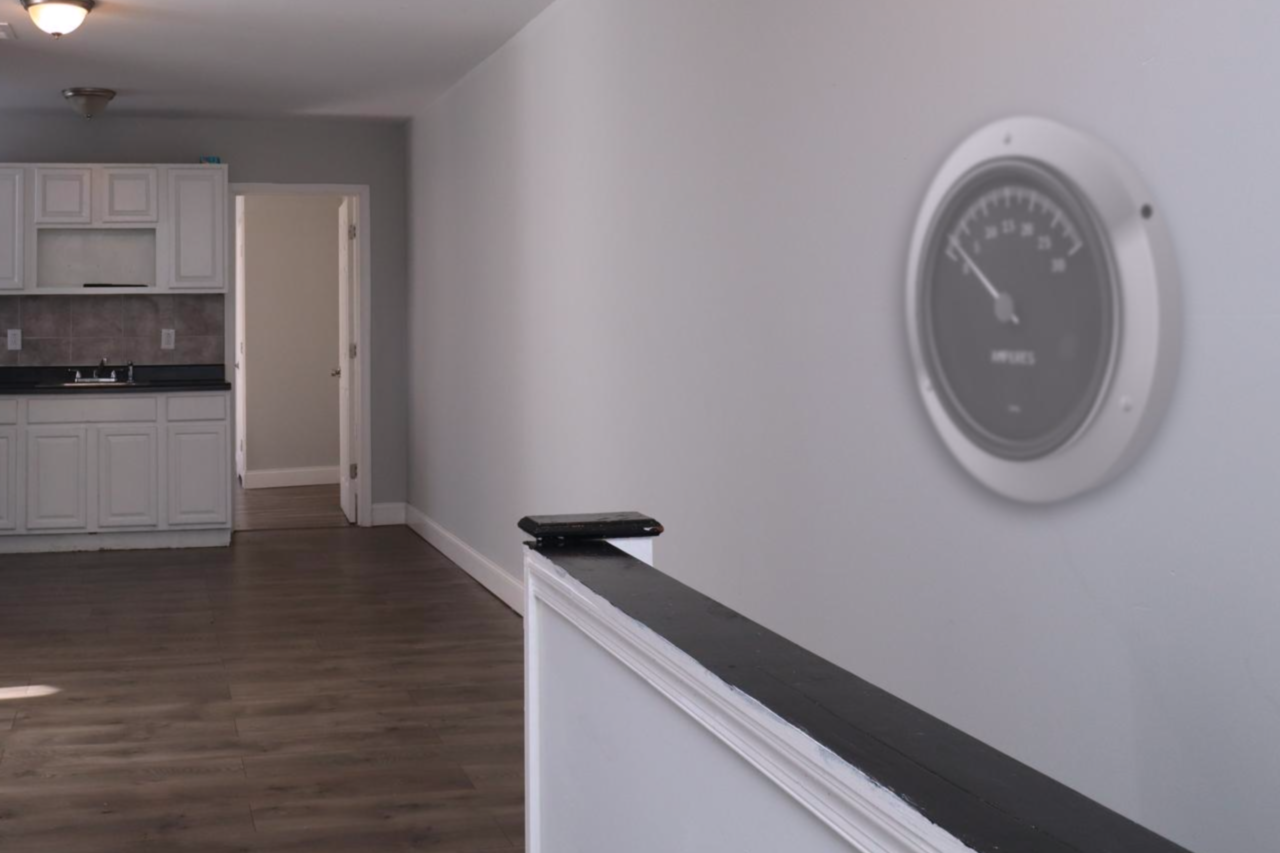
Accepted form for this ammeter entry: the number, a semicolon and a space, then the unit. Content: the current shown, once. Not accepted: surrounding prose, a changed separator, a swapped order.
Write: 2.5; A
